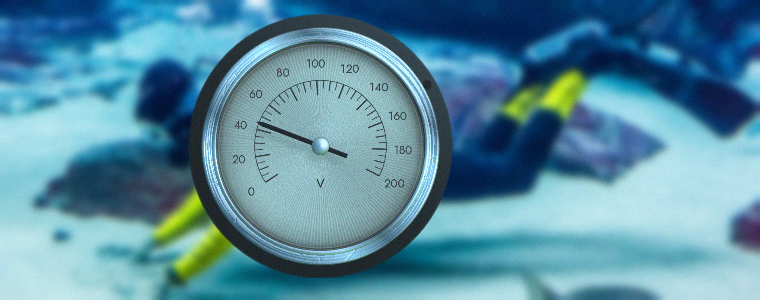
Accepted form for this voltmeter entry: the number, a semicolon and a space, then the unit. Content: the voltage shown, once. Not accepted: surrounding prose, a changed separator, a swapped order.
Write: 45; V
